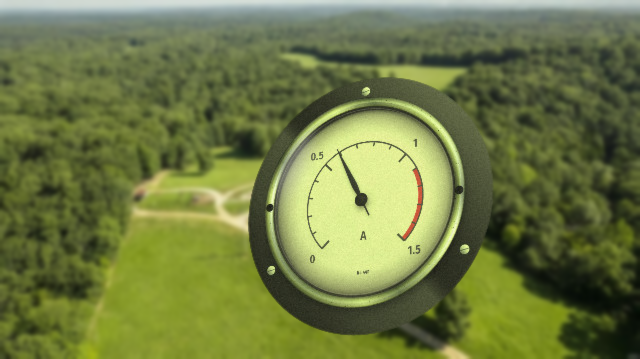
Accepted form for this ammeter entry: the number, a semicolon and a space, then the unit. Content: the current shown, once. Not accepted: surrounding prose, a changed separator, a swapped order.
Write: 0.6; A
